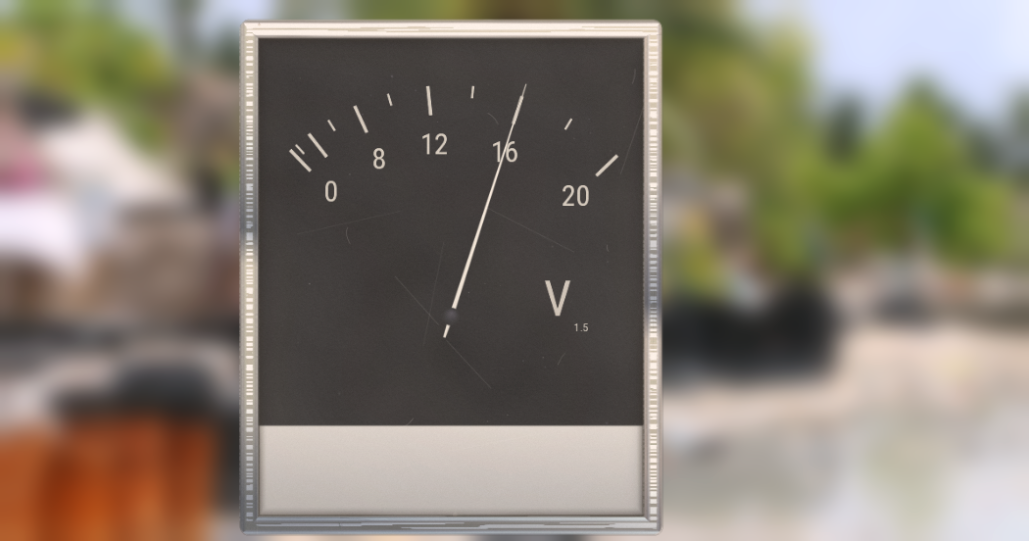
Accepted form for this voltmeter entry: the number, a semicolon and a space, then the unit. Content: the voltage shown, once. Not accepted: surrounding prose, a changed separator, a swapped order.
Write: 16; V
